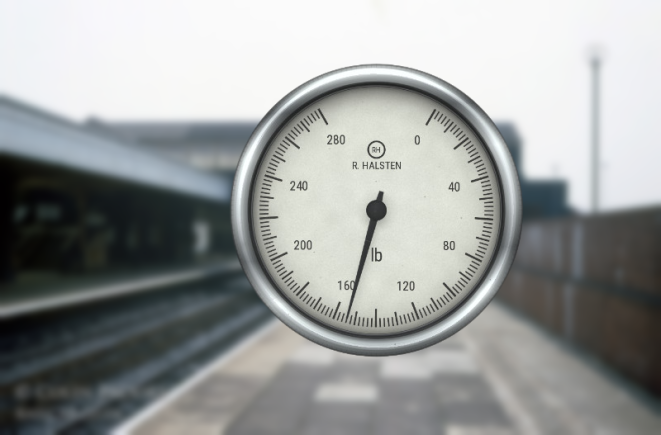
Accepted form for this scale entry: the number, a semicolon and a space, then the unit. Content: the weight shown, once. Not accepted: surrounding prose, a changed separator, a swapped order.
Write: 154; lb
